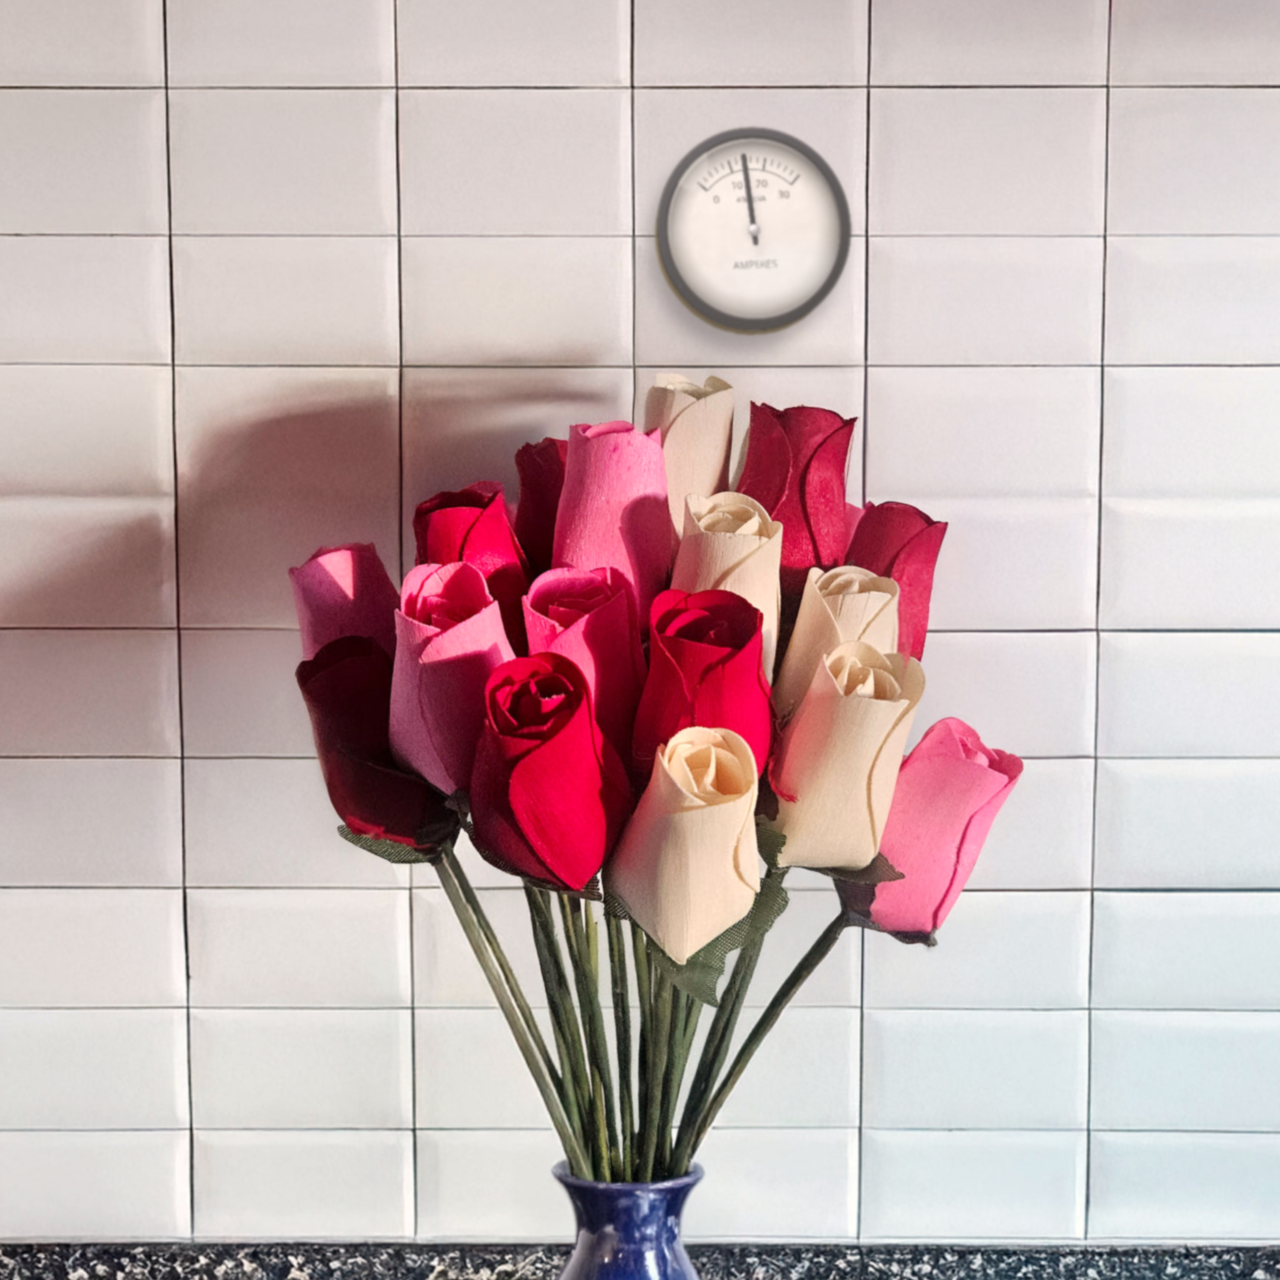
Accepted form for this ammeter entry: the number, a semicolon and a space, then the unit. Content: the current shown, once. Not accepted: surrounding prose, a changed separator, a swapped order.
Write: 14; A
